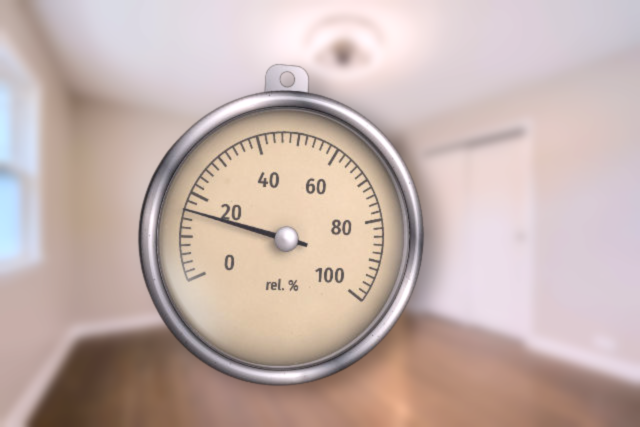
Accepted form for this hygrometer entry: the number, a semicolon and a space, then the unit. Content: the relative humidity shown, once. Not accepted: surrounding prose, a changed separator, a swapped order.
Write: 16; %
